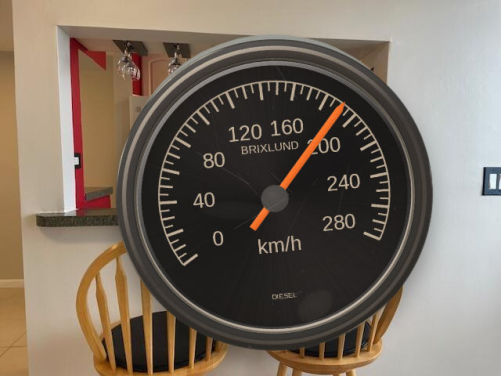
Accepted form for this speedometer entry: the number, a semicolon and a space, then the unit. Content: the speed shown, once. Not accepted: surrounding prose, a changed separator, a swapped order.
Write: 190; km/h
